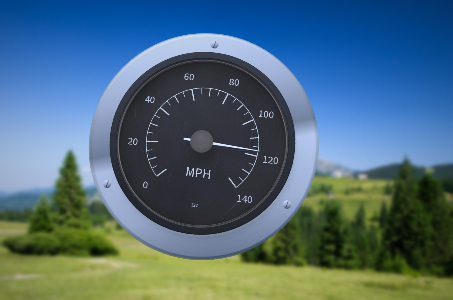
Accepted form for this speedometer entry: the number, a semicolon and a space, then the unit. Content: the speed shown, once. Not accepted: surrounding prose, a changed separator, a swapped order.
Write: 117.5; mph
